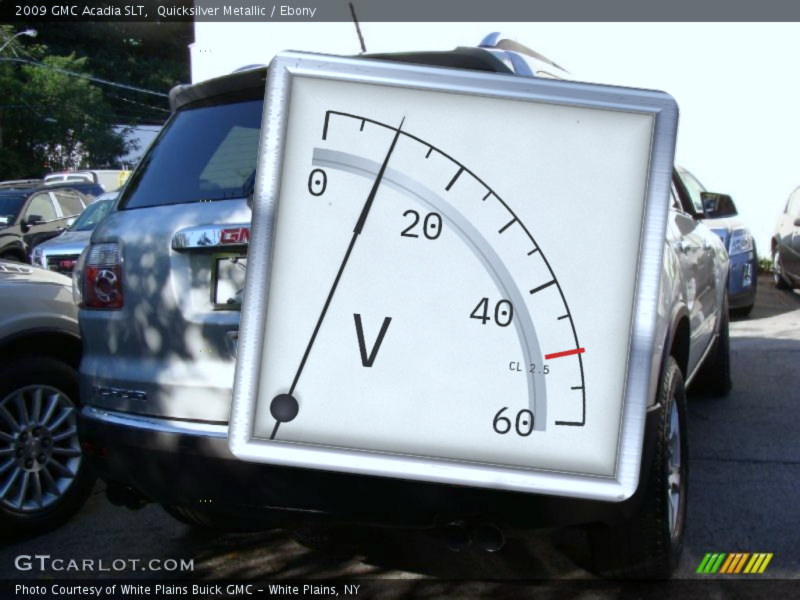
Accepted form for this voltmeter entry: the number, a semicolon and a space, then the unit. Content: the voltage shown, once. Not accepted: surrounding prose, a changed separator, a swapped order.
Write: 10; V
